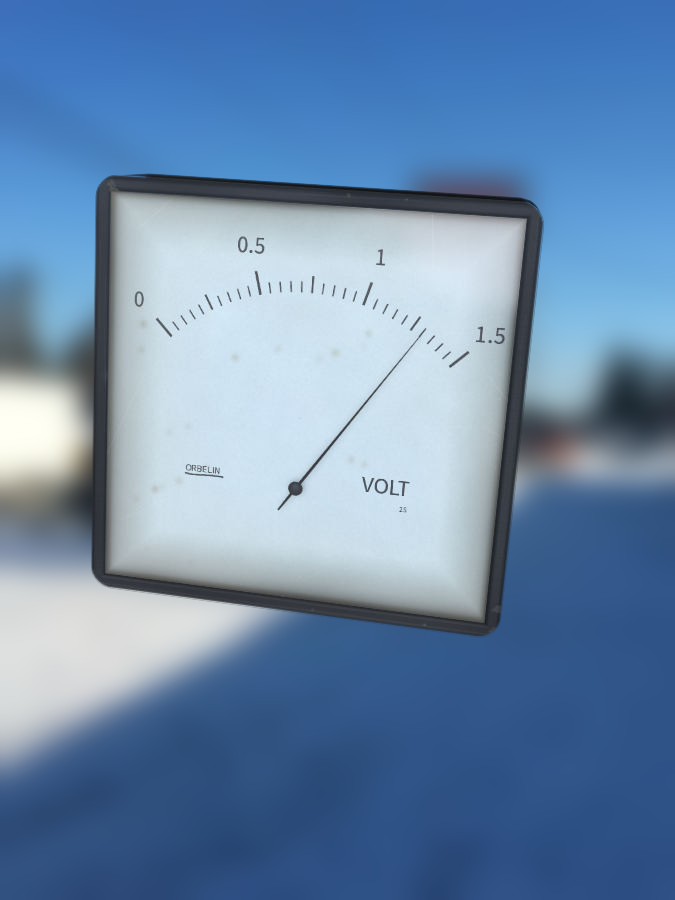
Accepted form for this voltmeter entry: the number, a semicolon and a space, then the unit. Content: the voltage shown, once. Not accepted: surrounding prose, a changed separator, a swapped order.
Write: 1.3; V
